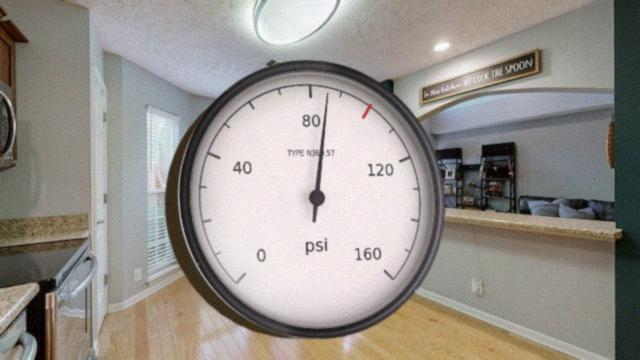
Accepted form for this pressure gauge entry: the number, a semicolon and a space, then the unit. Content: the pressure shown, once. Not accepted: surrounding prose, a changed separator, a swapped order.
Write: 85; psi
